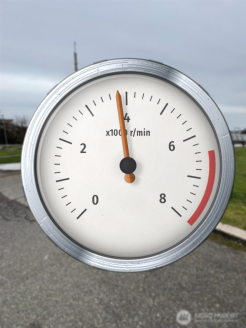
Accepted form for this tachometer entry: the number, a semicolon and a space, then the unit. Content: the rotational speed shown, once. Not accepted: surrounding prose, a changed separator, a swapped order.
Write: 3800; rpm
